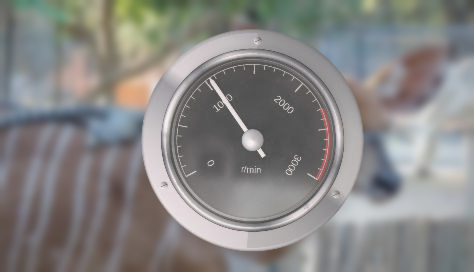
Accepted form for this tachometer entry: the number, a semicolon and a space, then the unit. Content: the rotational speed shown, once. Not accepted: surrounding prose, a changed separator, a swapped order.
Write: 1050; rpm
